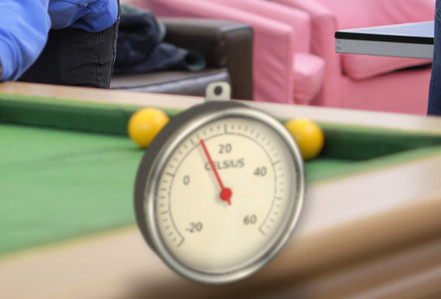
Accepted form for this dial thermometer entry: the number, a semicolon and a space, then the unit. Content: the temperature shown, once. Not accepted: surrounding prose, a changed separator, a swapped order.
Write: 12; °C
